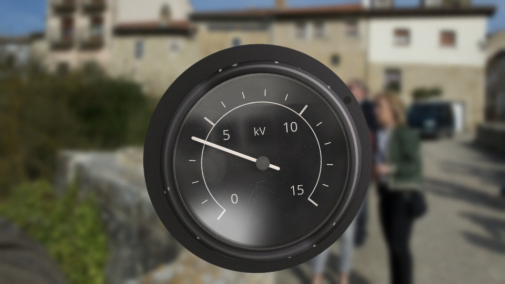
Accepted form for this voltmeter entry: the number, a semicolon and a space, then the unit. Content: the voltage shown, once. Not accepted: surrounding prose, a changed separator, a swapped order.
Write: 4; kV
